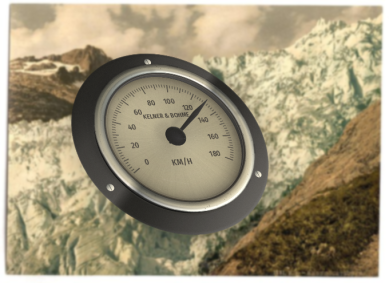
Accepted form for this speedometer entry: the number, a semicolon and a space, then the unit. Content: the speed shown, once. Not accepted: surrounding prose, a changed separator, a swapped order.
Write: 130; km/h
